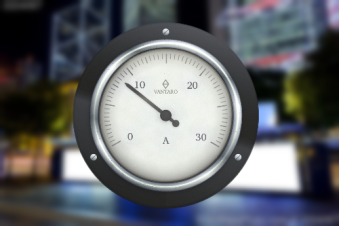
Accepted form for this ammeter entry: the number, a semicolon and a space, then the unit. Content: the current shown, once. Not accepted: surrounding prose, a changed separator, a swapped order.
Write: 8.5; A
